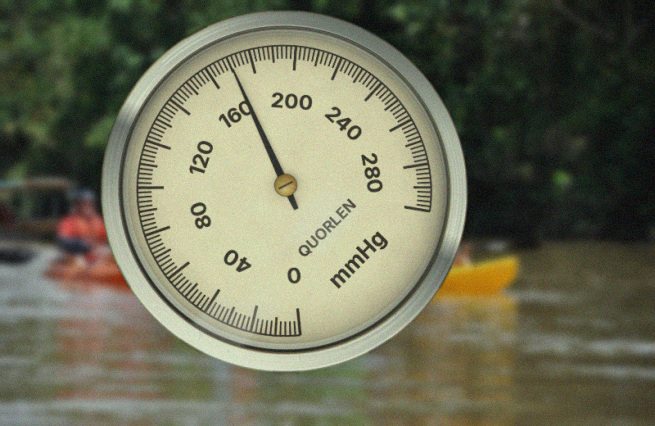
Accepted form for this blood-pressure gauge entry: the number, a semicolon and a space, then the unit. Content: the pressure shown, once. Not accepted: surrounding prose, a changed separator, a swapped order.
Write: 170; mmHg
